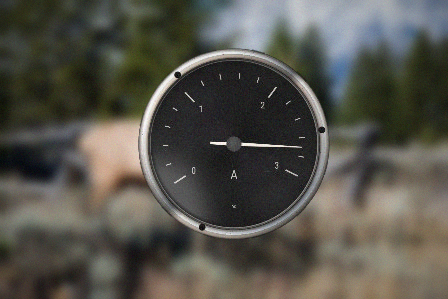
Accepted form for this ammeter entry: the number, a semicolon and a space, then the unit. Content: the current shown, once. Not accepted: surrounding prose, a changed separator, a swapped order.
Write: 2.7; A
